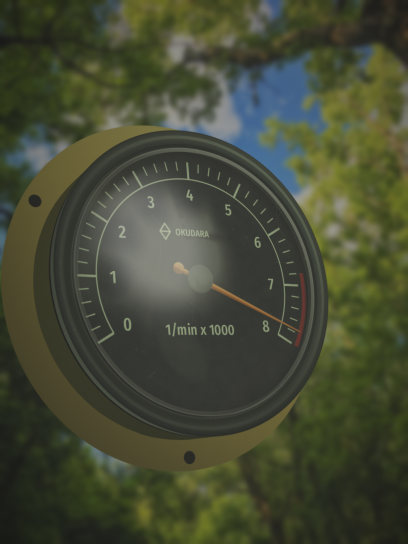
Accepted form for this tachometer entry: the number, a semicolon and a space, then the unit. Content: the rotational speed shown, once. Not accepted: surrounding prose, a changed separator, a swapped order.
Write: 7800; rpm
